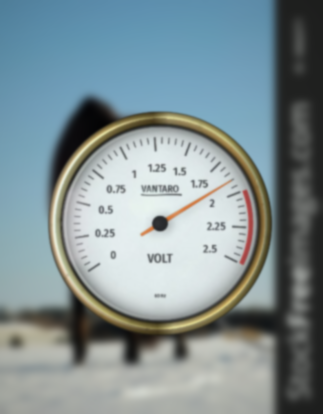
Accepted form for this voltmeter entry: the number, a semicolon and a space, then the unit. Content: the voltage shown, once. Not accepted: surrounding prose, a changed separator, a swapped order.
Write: 1.9; V
